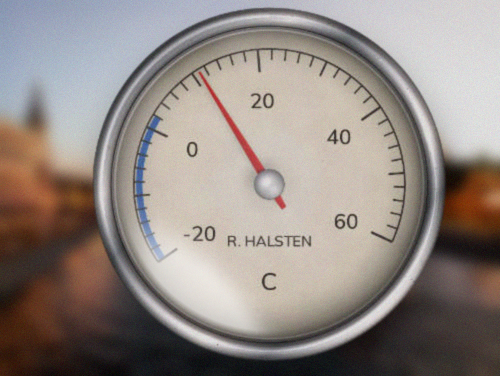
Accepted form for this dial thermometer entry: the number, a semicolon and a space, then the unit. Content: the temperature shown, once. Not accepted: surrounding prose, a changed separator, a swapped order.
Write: 11; °C
